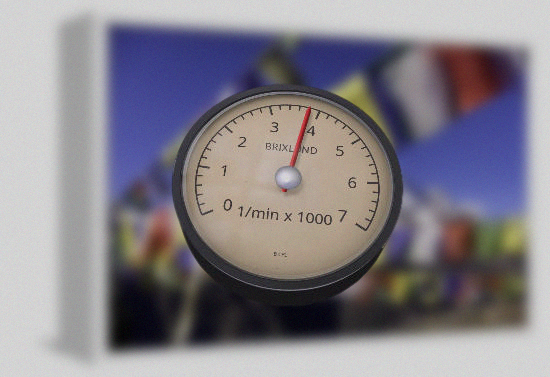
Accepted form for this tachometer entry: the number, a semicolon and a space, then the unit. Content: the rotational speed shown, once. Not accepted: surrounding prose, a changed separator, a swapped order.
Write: 3800; rpm
